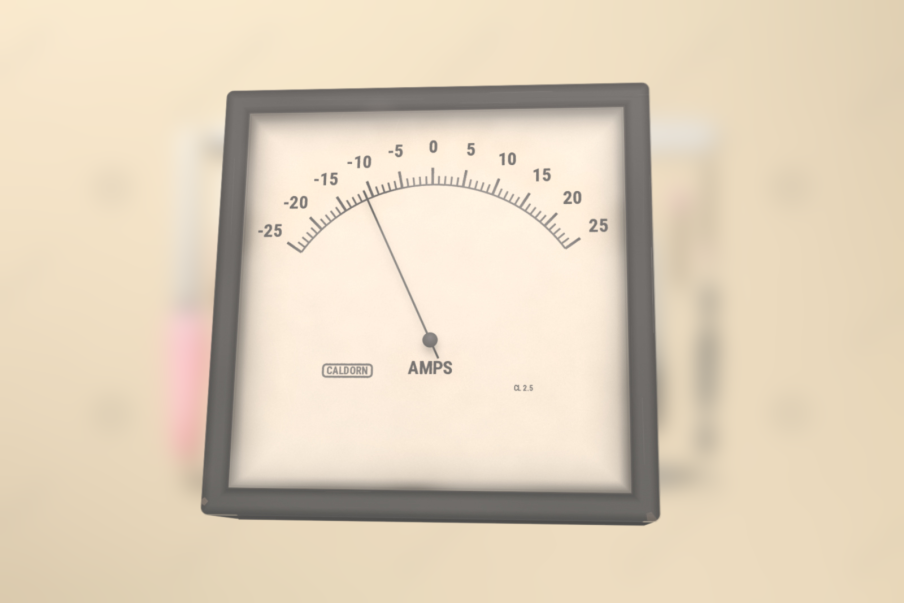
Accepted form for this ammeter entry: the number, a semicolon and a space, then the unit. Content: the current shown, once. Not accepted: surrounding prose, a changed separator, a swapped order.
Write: -11; A
